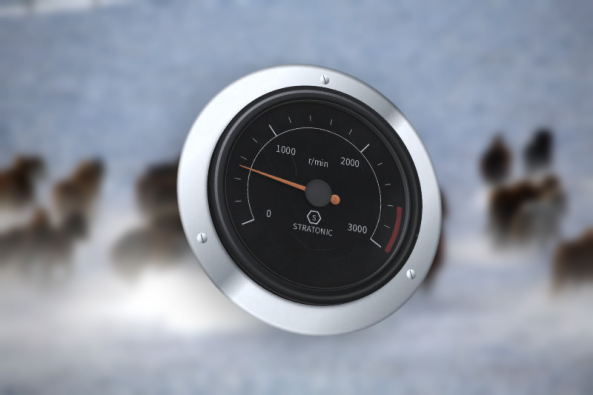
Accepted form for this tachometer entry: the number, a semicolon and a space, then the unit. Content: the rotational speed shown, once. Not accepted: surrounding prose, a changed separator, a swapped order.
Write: 500; rpm
